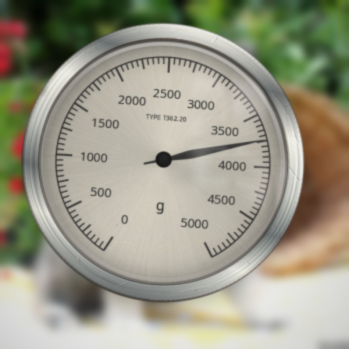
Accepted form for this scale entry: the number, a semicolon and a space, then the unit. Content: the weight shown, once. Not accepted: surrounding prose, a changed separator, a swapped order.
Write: 3750; g
